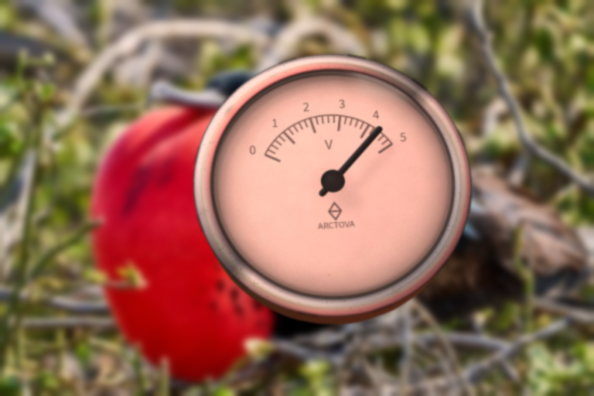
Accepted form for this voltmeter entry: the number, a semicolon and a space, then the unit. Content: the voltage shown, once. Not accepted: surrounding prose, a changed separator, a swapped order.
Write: 4.4; V
